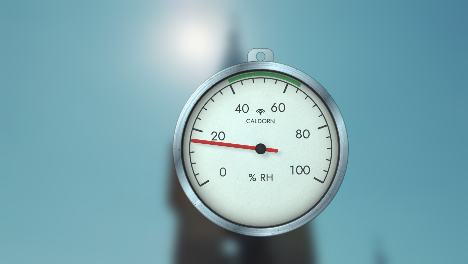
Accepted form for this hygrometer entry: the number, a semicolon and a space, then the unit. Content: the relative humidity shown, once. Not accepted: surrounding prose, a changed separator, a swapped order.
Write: 16; %
